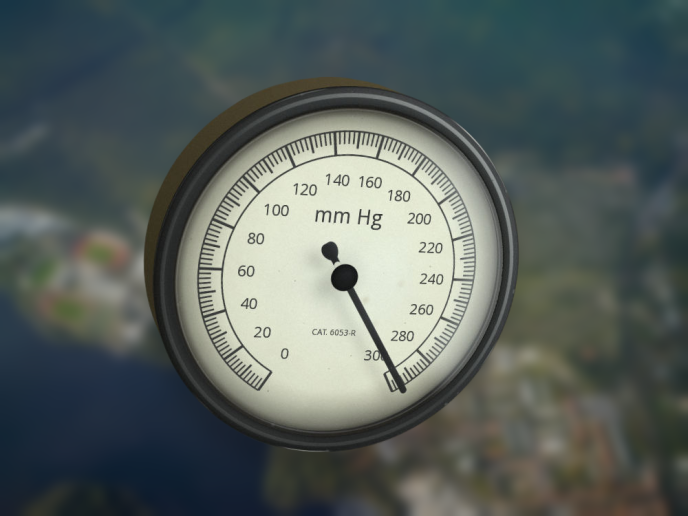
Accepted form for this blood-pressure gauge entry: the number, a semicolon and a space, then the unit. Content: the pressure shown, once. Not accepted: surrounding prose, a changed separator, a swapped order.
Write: 296; mmHg
